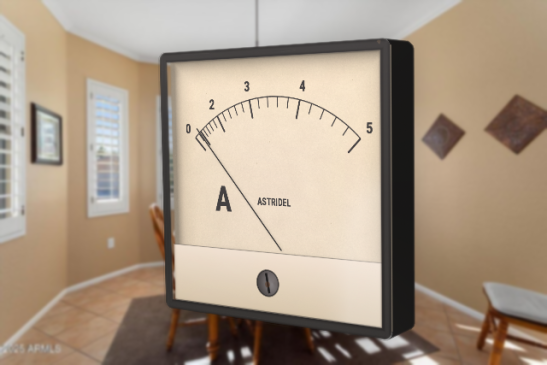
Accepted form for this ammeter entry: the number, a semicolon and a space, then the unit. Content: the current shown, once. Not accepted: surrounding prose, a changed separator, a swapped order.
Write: 1; A
